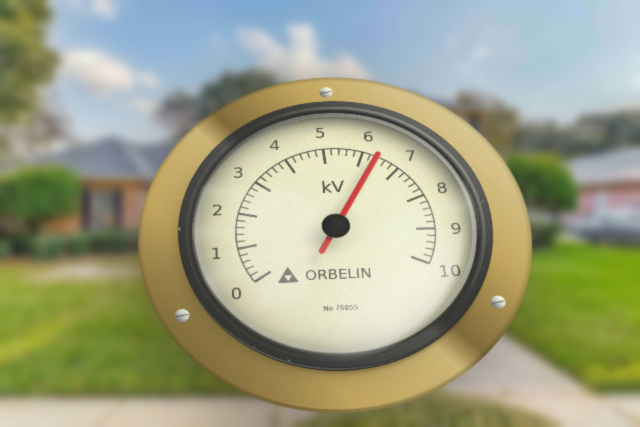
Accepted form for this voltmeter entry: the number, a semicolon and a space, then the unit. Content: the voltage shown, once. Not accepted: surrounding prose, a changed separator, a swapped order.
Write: 6.4; kV
